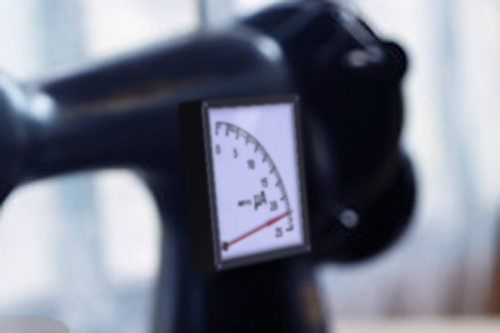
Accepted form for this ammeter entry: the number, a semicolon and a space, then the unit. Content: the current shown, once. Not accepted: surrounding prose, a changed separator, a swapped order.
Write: 22.5; µA
